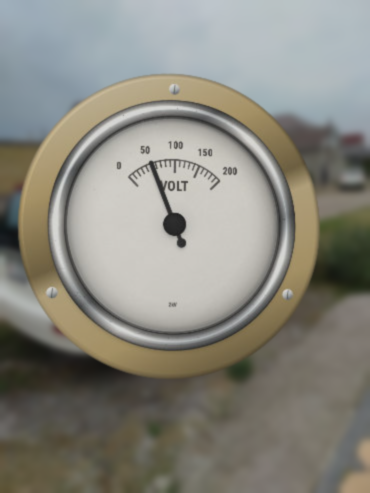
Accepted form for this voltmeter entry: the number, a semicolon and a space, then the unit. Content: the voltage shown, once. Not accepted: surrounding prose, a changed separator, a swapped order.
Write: 50; V
